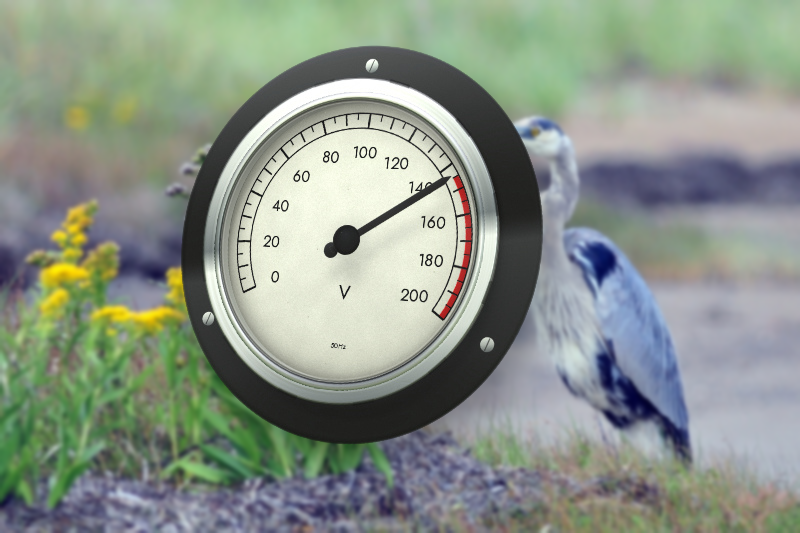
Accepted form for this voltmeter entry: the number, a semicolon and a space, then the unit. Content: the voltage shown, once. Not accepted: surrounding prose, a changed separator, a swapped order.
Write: 145; V
